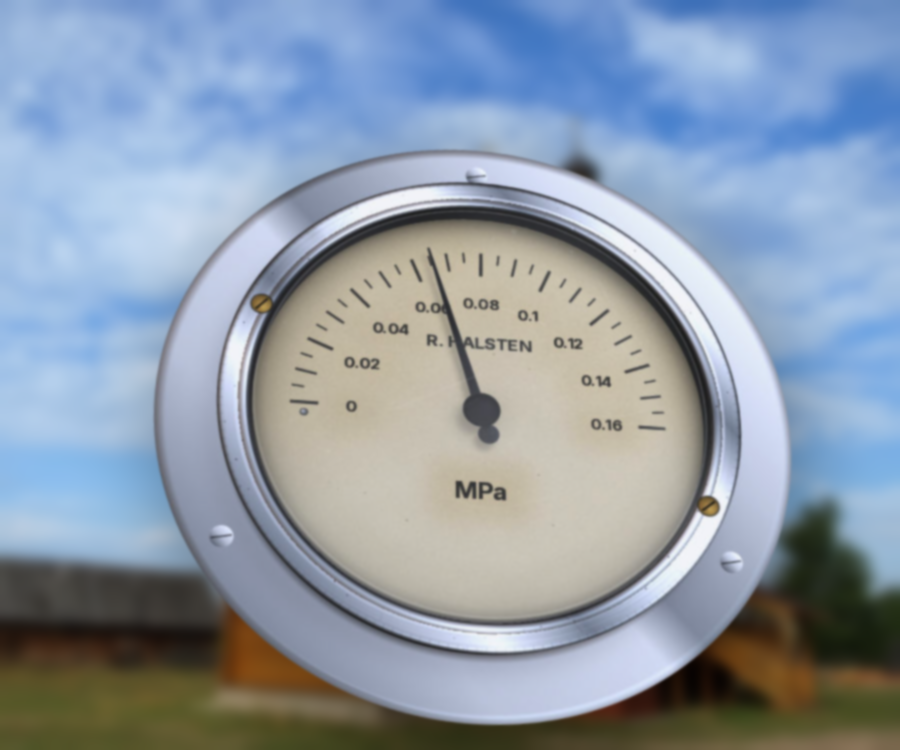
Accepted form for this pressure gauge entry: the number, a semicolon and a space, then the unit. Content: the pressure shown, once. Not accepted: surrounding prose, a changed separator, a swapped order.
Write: 0.065; MPa
